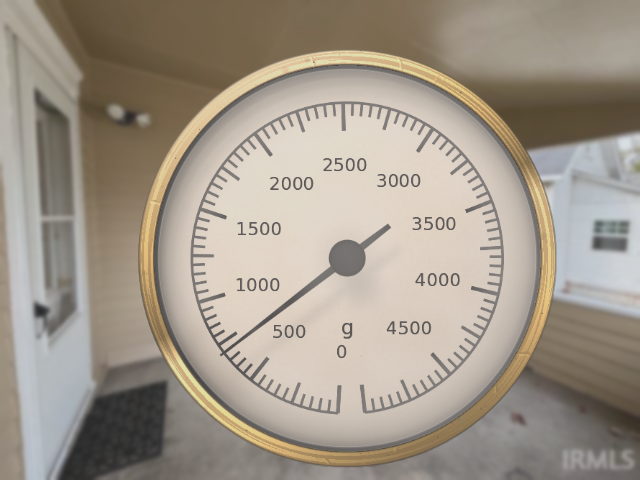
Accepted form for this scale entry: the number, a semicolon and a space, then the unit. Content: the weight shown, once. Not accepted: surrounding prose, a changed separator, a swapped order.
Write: 700; g
